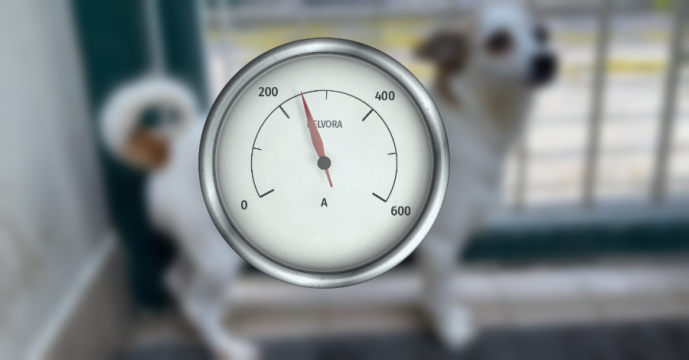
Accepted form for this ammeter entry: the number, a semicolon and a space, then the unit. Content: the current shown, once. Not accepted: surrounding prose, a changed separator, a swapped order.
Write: 250; A
